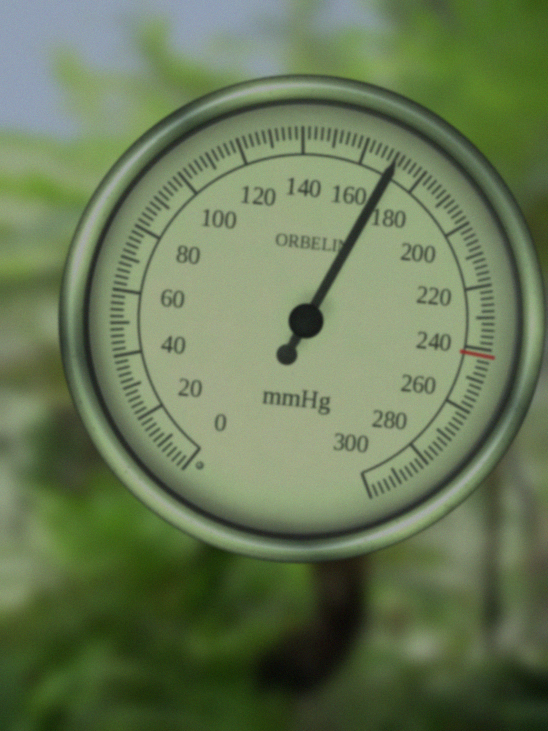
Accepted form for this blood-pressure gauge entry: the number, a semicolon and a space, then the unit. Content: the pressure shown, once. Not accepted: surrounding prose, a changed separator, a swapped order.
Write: 170; mmHg
